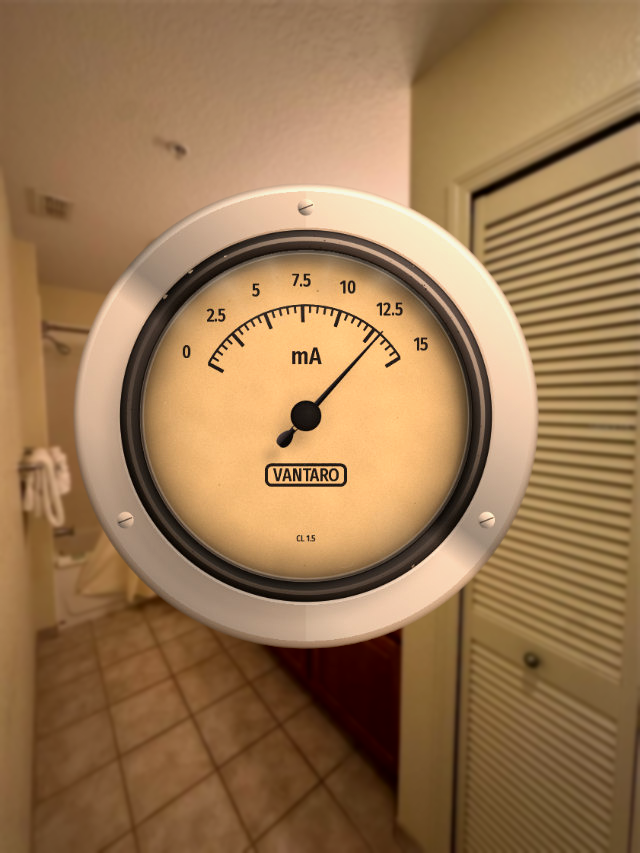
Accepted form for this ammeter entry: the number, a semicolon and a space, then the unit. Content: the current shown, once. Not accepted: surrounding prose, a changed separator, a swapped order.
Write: 13; mA
